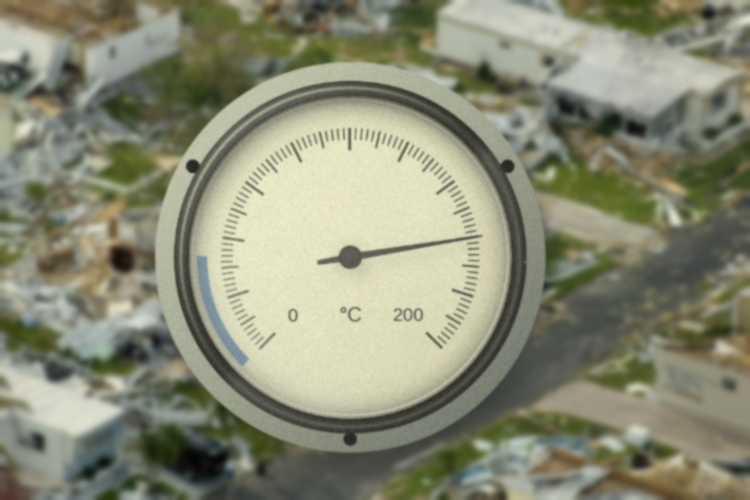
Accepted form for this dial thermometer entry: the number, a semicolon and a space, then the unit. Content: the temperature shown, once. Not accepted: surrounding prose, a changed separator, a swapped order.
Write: 160; °C
